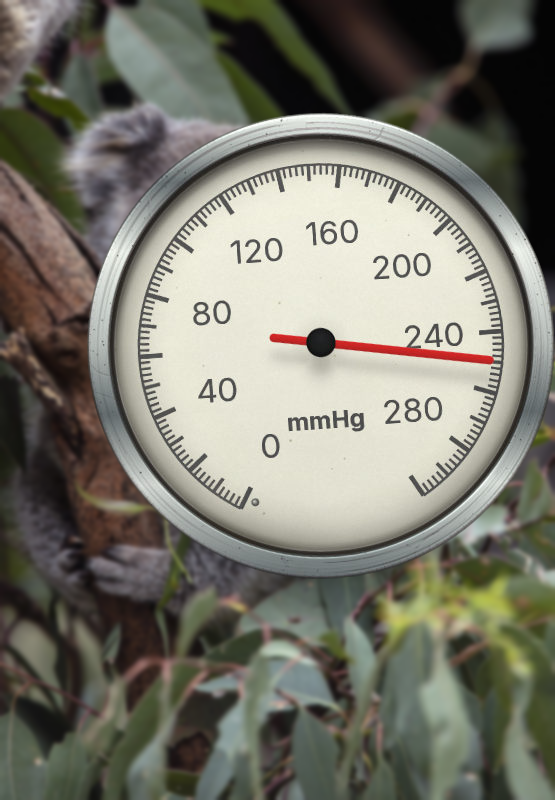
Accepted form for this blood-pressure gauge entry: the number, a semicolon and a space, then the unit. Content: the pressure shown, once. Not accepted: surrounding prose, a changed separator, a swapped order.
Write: 250; mmHg
